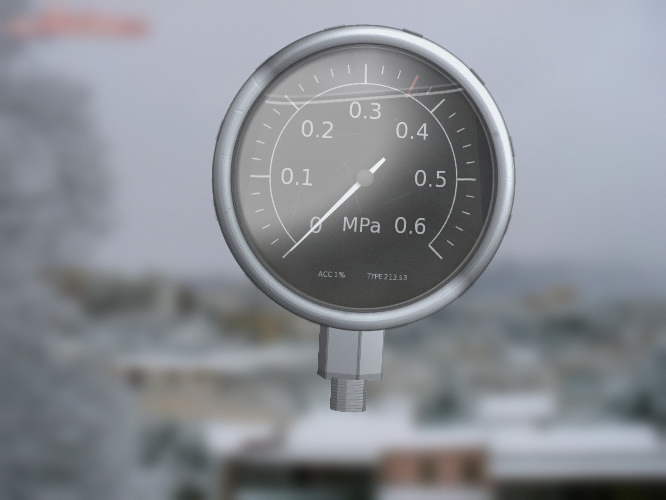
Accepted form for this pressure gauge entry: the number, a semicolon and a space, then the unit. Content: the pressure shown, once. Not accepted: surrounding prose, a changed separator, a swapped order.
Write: 0; MPa
